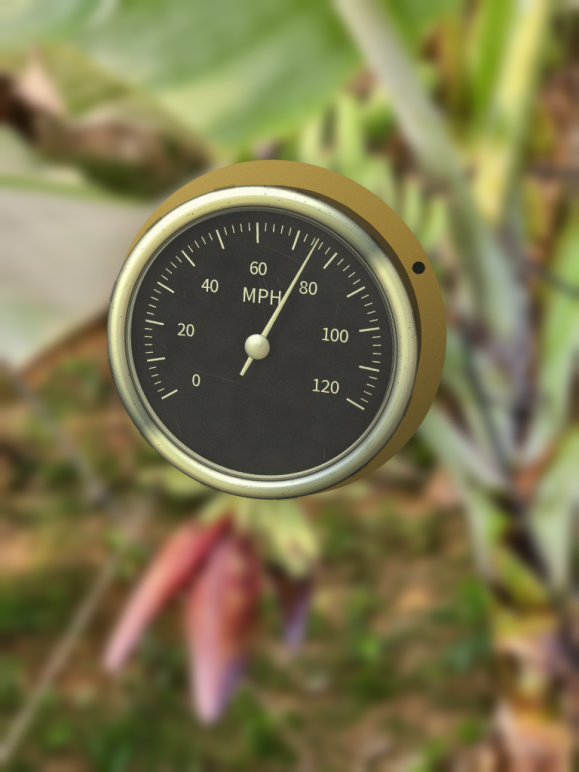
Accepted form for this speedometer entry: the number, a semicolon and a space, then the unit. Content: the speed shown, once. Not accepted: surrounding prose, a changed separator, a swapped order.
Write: 75; mph
